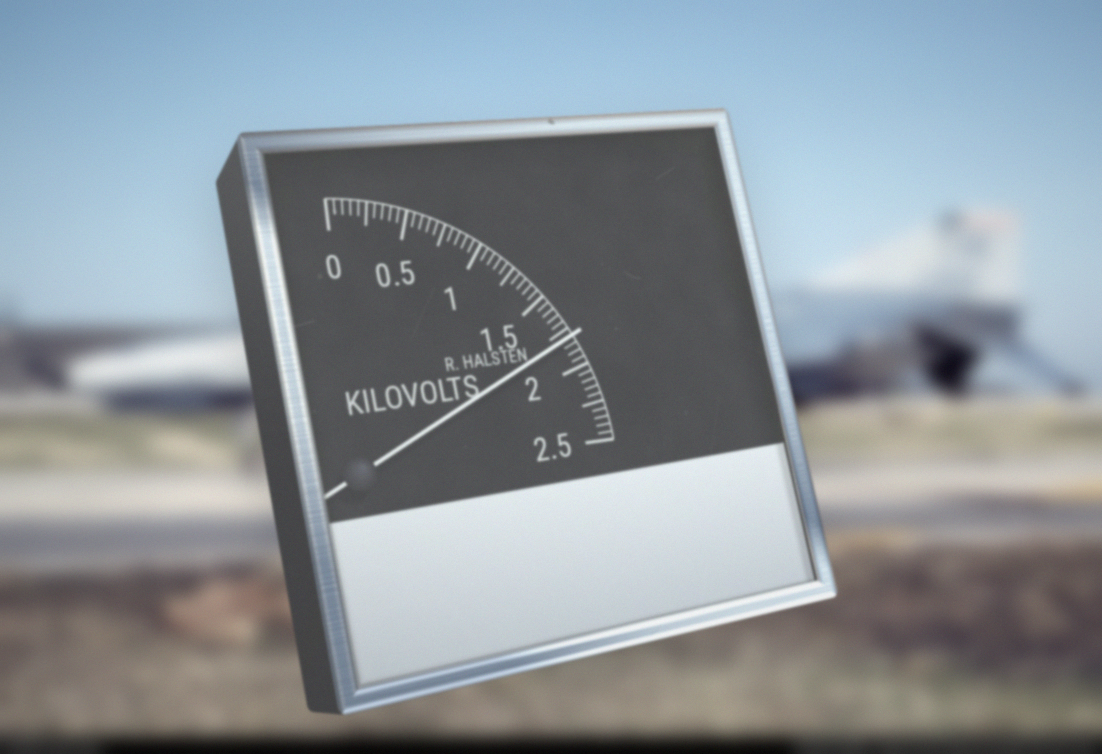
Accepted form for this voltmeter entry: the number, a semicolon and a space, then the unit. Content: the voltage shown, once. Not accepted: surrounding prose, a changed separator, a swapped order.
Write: 1.8; kV
